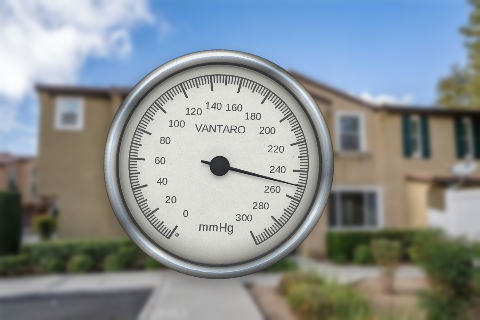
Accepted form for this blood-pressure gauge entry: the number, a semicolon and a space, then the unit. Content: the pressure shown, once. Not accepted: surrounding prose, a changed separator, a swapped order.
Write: 250; mmHg
